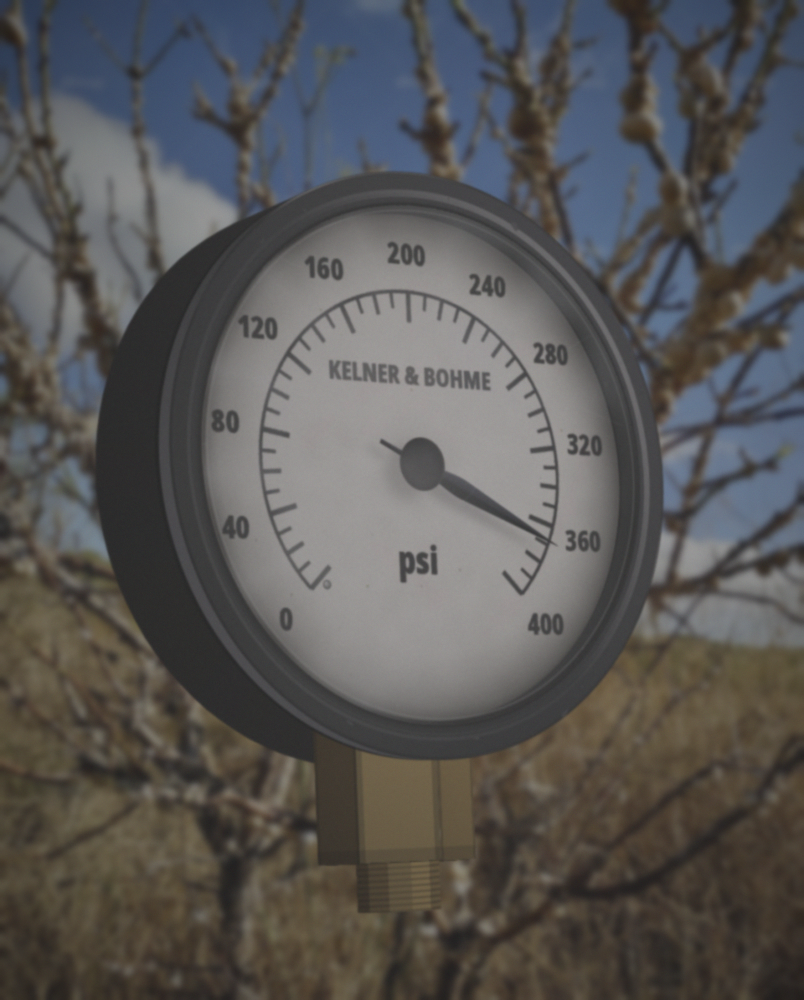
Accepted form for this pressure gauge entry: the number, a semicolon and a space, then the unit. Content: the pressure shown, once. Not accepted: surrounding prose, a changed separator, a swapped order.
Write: 370; psi
